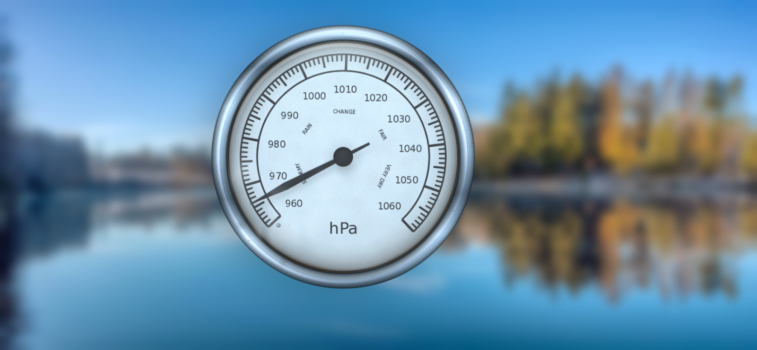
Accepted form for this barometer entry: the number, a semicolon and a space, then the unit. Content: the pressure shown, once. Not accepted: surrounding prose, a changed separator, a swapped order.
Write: 966; hPa
